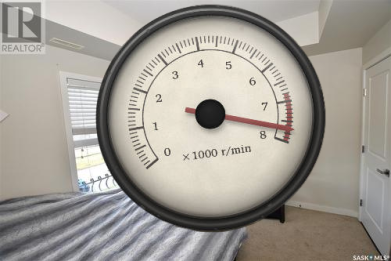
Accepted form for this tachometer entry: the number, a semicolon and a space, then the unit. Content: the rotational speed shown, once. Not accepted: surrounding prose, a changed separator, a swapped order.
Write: 7700; rpm
